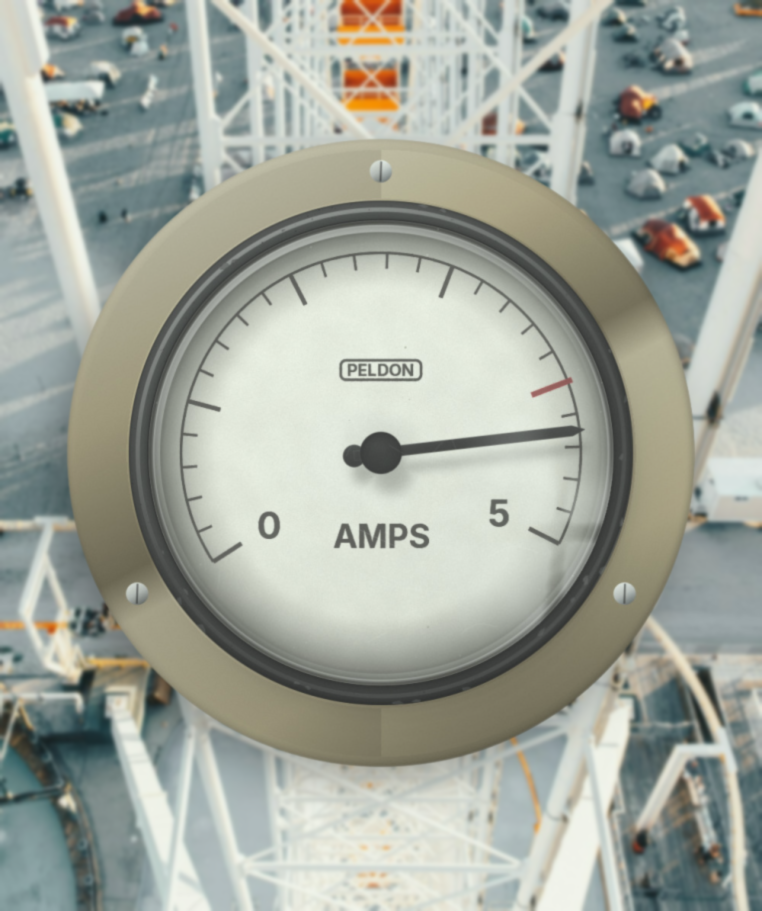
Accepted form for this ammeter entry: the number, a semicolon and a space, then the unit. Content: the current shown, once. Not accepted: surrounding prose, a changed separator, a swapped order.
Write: 4.3; A
